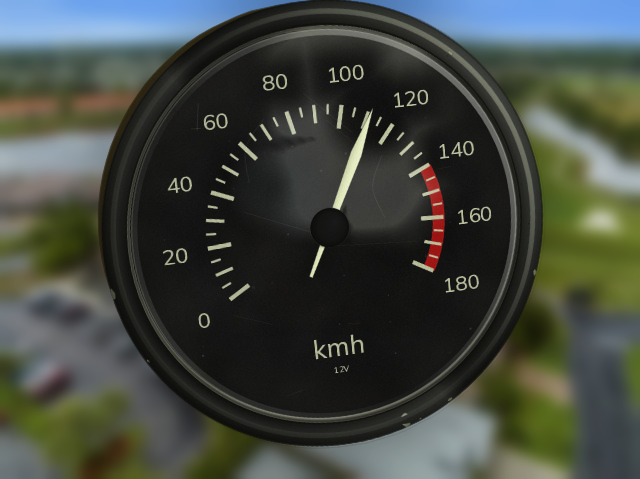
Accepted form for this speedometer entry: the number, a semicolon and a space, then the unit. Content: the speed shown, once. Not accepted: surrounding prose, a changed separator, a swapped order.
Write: 110; km/h
